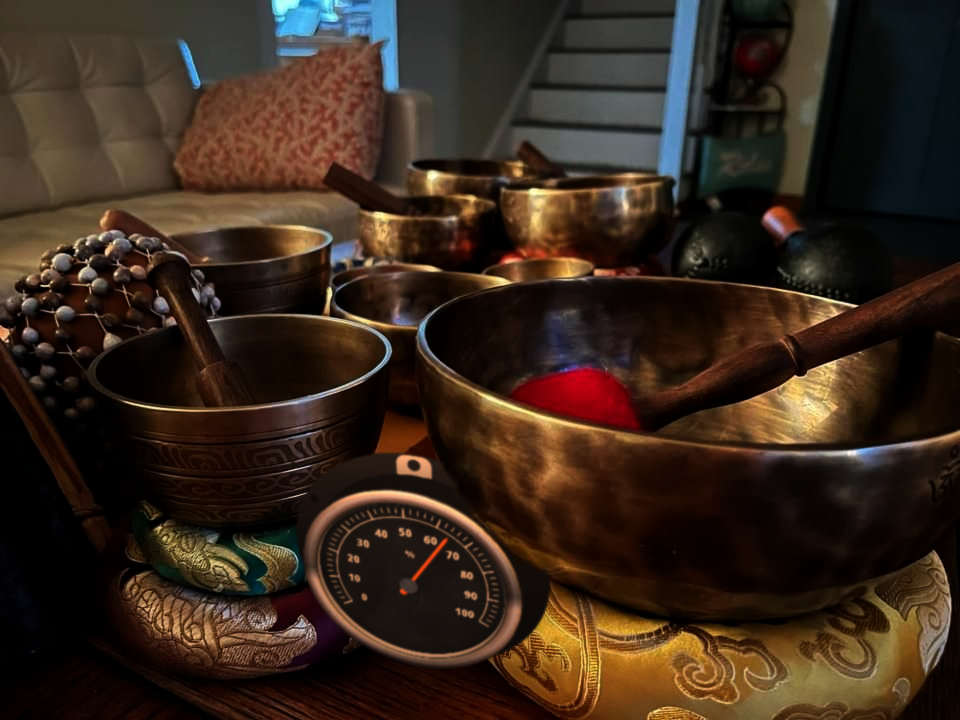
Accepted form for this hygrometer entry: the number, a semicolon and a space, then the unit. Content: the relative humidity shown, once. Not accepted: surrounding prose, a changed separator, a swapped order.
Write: 64; %
